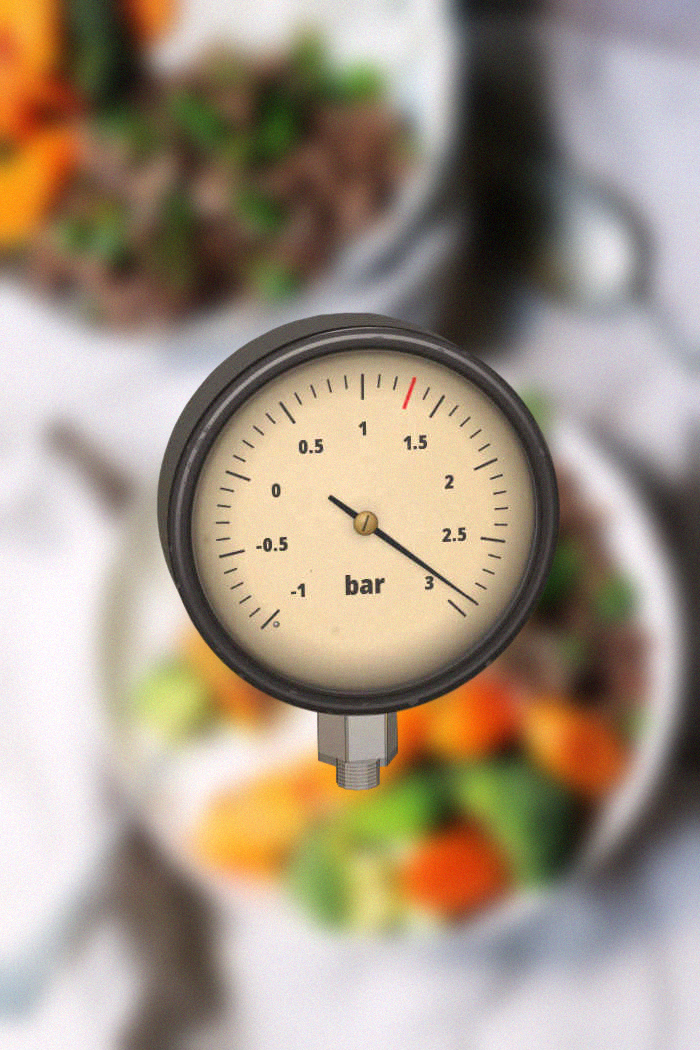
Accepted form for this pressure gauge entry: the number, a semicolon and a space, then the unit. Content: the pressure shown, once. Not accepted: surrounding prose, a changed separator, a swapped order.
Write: 2.9; bar
